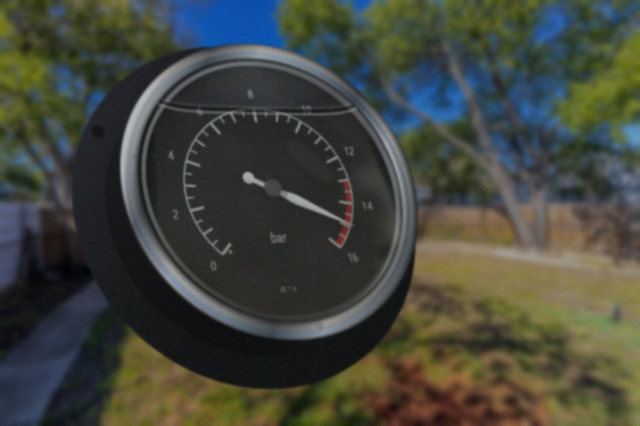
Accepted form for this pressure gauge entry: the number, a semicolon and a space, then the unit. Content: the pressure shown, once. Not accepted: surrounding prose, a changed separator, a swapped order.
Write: 15; bar
